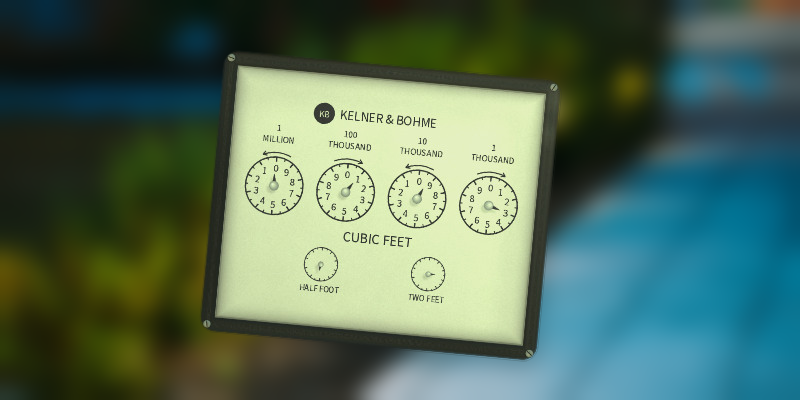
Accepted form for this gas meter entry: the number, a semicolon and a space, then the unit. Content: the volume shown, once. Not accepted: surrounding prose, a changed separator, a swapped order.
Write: 9300; ft³
